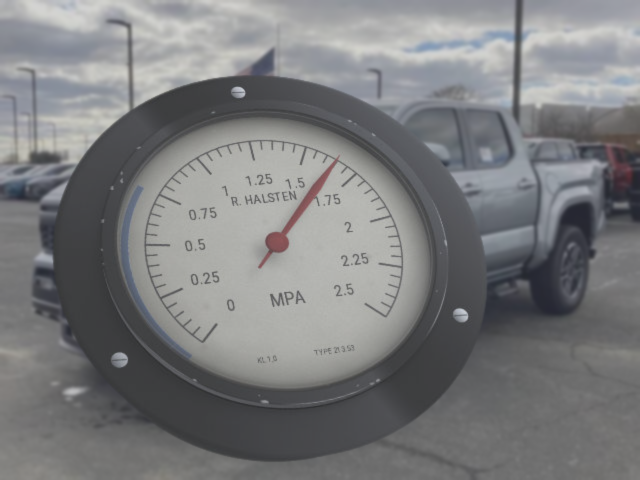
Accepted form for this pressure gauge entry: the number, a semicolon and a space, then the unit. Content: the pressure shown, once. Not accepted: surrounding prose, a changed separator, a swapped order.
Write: 1.65; MPa
